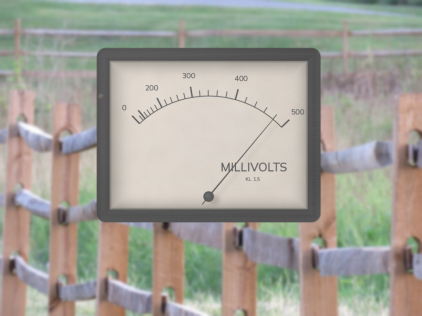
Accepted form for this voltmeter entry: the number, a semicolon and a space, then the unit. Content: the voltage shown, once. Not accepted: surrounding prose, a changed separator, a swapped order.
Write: 480; mV
